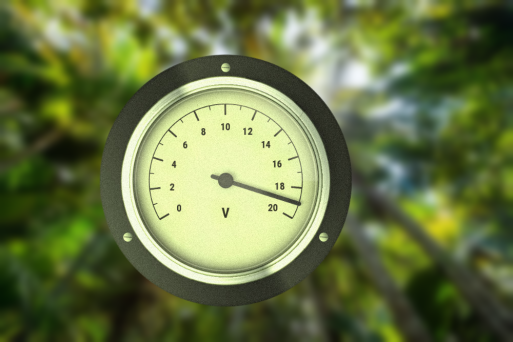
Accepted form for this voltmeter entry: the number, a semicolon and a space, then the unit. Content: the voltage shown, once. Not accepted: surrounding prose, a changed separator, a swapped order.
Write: 19; V
